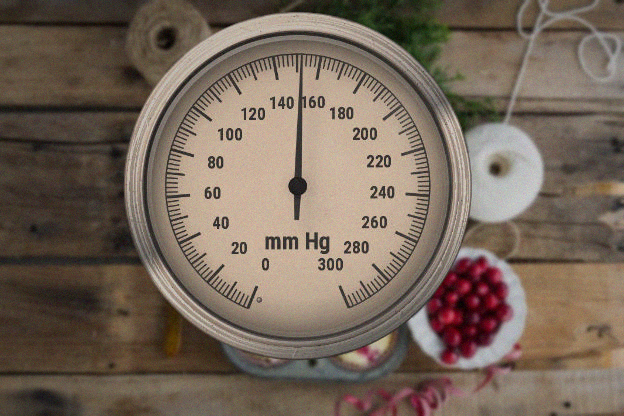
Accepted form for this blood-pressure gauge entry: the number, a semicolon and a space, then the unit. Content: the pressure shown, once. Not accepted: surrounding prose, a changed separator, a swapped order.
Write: 152; mmHg
